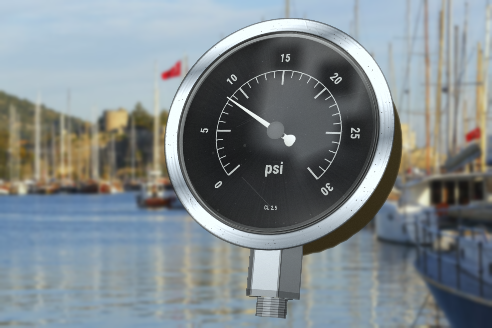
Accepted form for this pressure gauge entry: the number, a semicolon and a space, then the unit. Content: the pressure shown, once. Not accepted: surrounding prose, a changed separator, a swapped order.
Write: 8.5; psi
